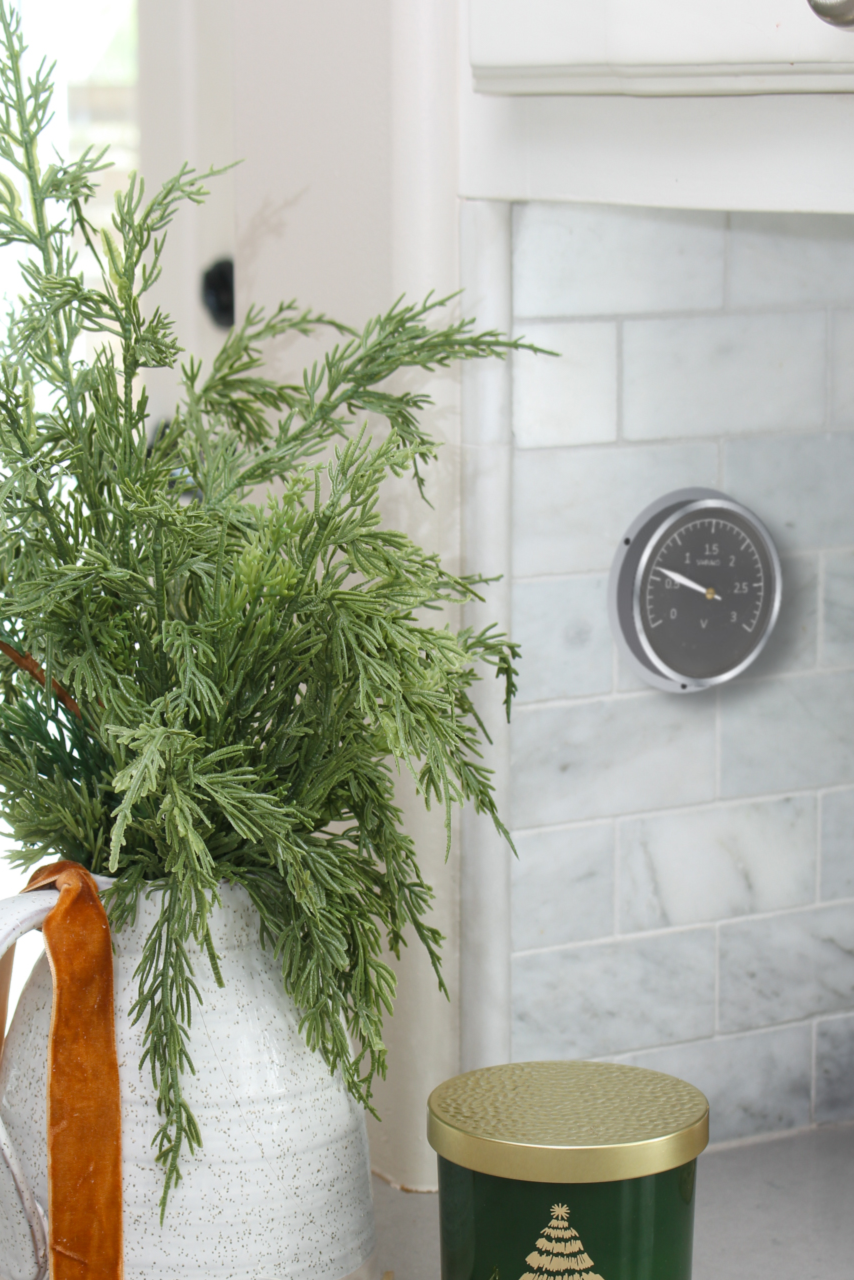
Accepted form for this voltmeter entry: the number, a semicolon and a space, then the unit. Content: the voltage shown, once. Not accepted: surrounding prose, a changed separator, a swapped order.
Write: 0.6; V
